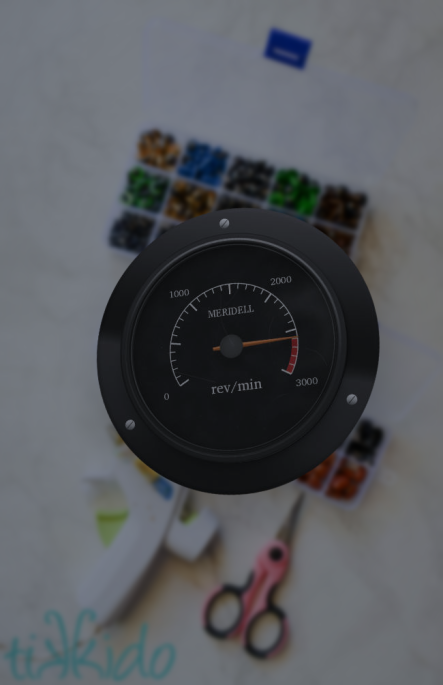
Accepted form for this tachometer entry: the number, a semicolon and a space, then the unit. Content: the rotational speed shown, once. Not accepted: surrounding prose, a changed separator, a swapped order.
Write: 2600; rpm
